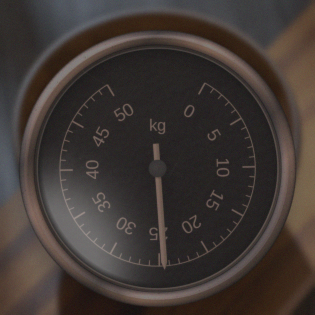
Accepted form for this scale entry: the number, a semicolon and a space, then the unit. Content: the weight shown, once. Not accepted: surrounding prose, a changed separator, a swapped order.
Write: 24.5; kg
